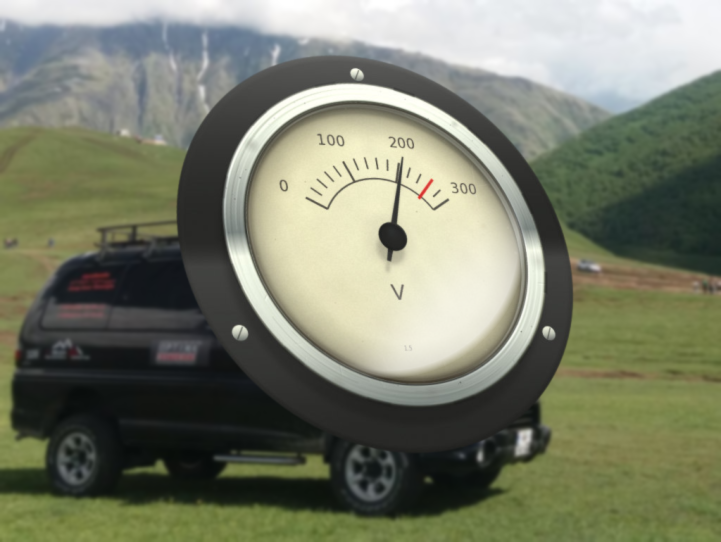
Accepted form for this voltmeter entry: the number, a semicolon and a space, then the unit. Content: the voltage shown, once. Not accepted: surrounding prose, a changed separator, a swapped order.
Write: 200; V
